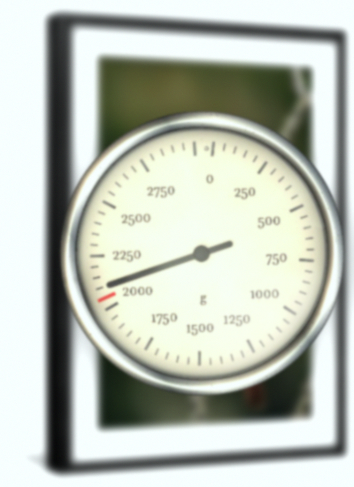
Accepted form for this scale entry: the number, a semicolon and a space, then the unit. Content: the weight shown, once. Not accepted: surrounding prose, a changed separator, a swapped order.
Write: 2100; g
